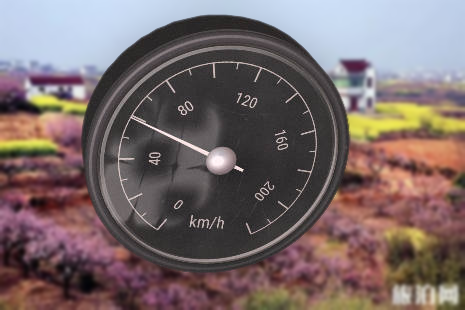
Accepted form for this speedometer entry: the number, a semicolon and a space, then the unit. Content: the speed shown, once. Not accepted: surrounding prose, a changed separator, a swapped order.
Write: 60; km/h
